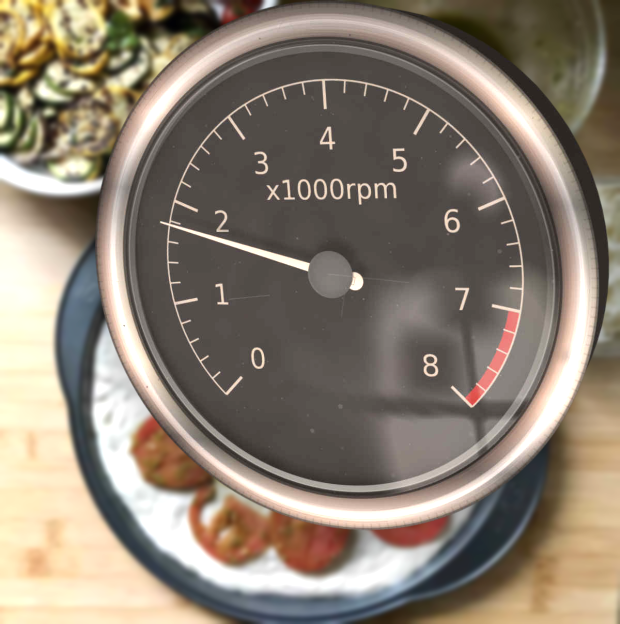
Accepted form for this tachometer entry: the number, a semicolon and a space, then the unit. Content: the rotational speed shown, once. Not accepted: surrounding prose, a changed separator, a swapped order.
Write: 1800; rpm
